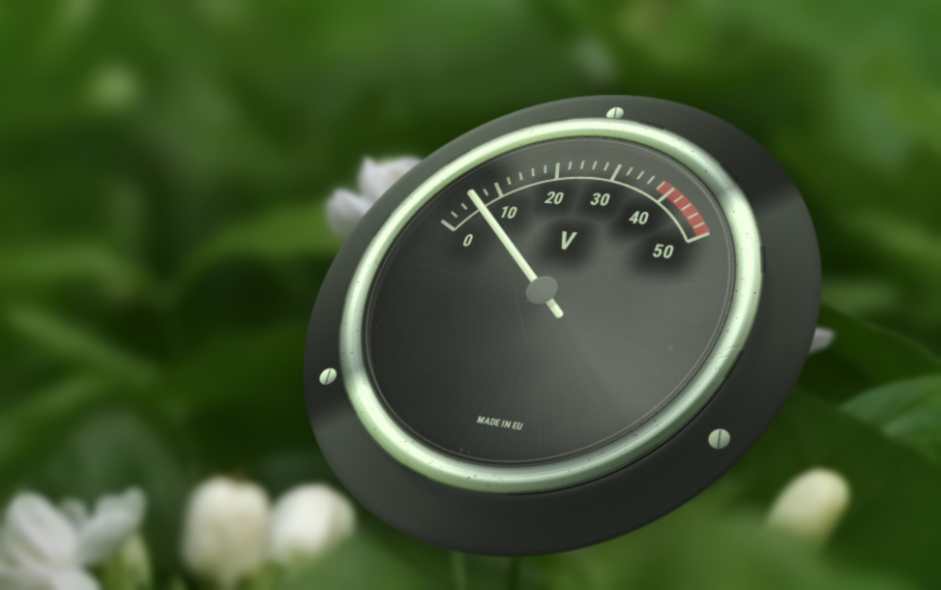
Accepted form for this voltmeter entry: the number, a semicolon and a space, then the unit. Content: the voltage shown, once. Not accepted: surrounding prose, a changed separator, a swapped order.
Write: 6; V
